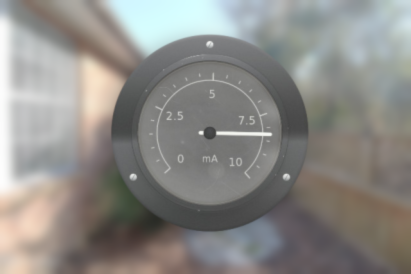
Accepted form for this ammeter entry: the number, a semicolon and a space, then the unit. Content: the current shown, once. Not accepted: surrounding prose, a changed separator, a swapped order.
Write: 8.25; mA
